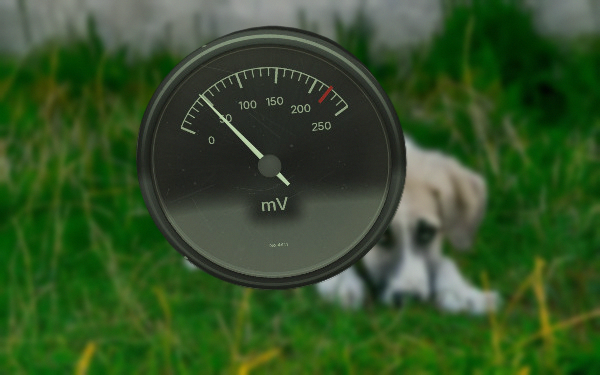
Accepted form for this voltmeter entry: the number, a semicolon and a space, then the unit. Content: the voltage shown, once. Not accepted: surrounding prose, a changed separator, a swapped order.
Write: 50; mV
